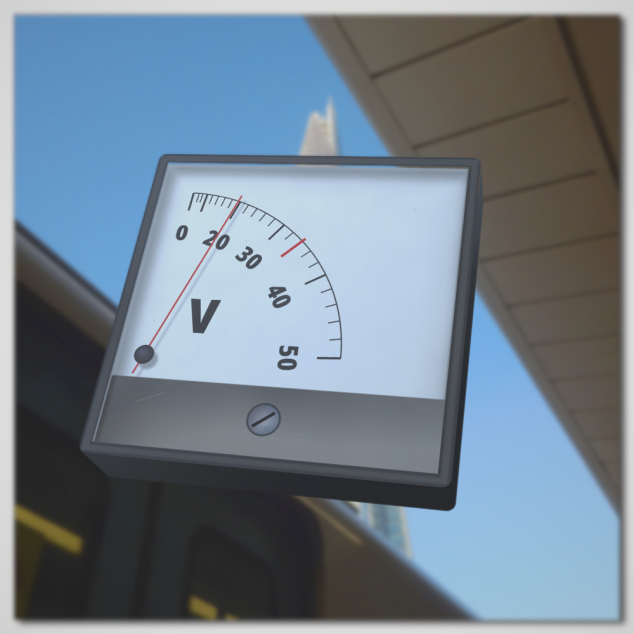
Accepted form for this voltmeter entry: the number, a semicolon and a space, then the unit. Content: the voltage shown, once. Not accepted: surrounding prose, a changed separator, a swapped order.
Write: 20; V
